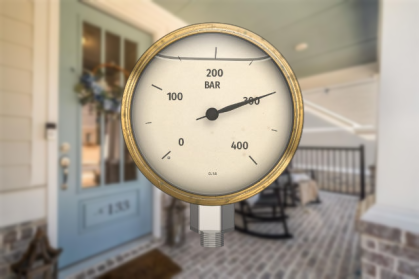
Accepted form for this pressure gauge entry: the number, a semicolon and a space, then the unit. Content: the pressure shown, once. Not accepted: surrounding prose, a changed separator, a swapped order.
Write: 300; bar
